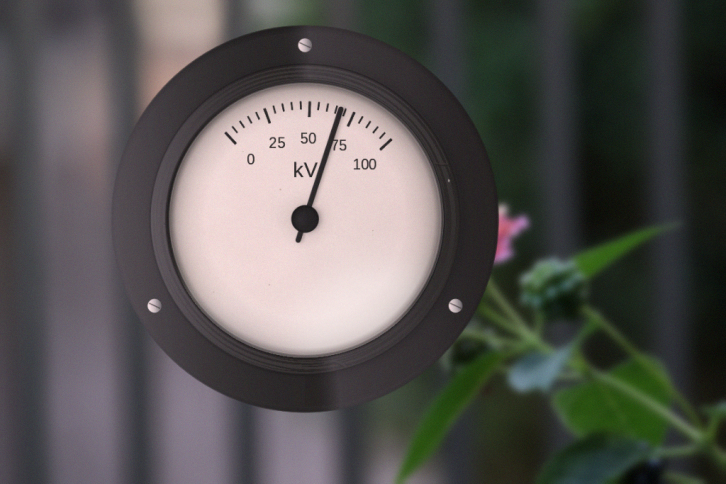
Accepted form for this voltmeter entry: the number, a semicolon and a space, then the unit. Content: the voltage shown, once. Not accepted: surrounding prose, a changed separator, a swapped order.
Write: 67.5; kV
